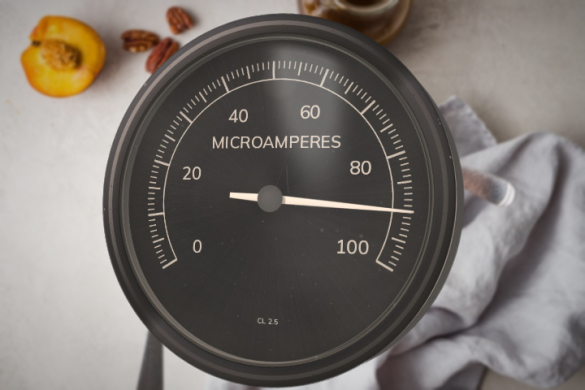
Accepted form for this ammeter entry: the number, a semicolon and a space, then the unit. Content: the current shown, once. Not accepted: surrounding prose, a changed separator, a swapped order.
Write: 90; µA
